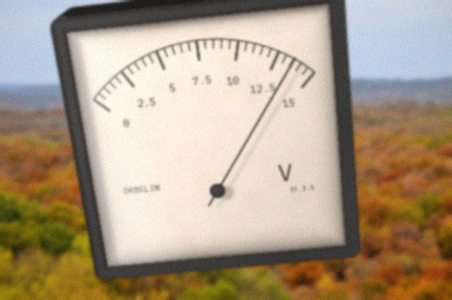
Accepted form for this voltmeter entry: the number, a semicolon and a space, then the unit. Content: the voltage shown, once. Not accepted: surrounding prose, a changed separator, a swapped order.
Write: 13.5; V
